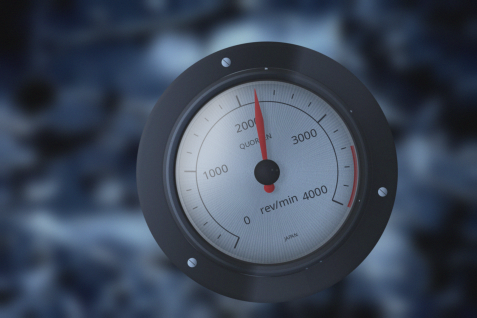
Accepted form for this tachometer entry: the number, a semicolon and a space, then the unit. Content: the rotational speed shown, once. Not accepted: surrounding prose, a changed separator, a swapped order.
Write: 2200; rpm
